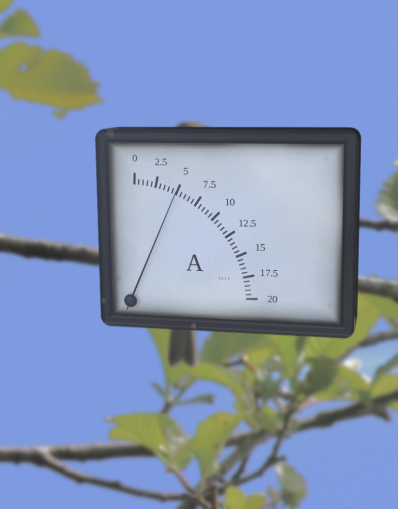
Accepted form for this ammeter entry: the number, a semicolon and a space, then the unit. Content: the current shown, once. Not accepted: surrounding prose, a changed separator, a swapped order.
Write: 5; A
